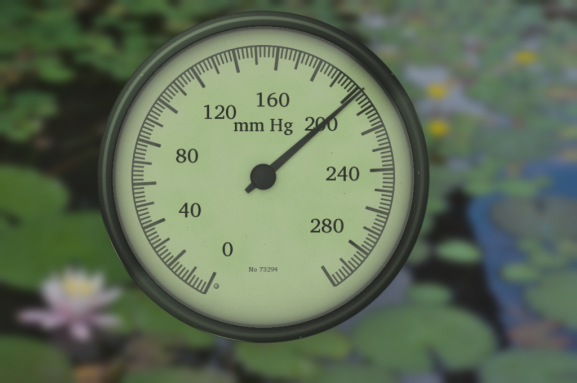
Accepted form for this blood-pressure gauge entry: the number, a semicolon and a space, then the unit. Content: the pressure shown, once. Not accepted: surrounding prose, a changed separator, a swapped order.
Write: 202; mmHg
